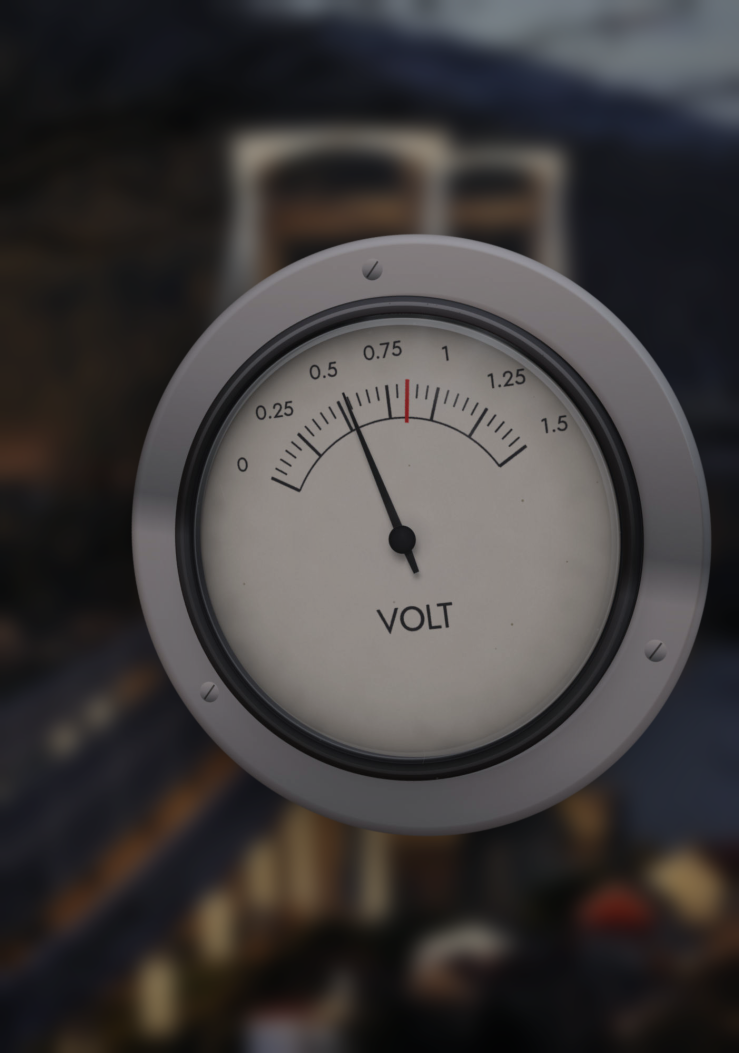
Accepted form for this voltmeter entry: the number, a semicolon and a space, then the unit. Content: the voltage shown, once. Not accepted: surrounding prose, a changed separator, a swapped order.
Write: 0.55; V
